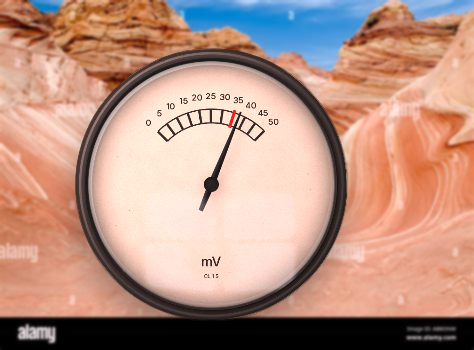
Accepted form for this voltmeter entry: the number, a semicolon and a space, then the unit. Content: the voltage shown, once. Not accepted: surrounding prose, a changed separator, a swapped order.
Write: 37.5; mV
